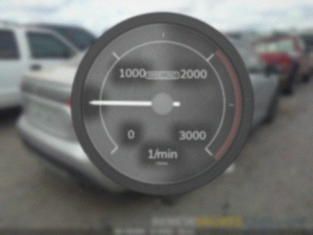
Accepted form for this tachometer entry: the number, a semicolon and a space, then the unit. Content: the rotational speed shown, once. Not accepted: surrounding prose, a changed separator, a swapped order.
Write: 500; rpm
